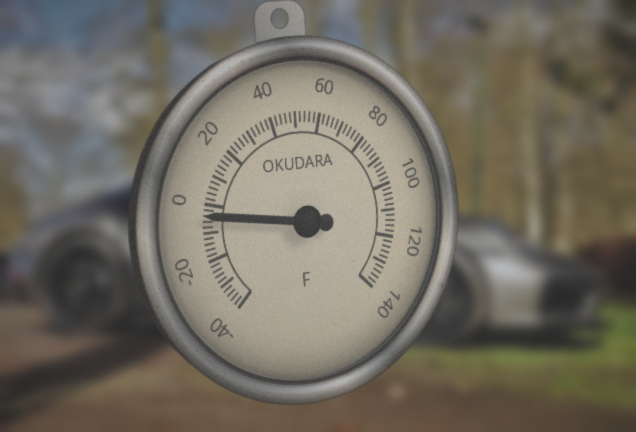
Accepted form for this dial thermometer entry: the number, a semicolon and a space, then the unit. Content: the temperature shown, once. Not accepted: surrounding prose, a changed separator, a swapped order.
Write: -4; °F
